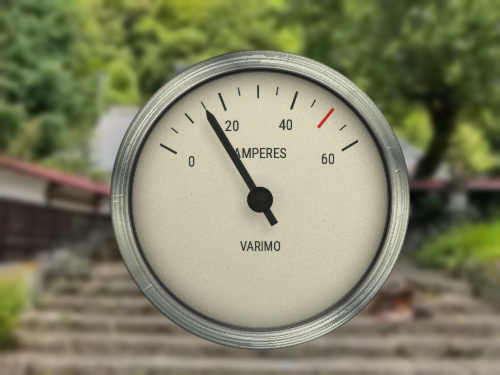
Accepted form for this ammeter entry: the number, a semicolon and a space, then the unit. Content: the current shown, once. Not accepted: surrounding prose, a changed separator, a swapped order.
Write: 15; A
